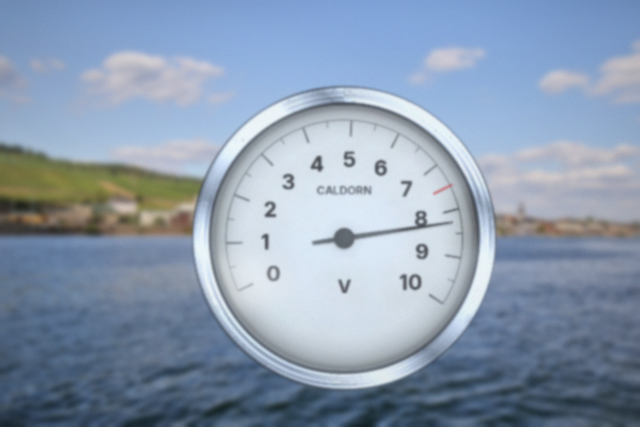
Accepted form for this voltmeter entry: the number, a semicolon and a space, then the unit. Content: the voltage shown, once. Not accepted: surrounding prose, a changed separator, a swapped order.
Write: 8.25; V
